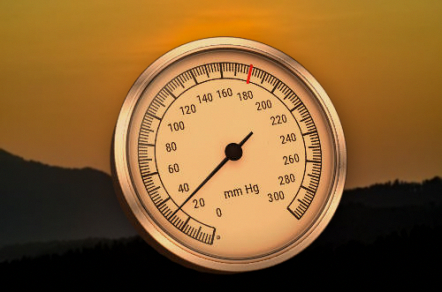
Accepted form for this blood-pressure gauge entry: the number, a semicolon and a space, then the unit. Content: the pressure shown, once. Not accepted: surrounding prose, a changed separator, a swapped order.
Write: 30; mmHg
